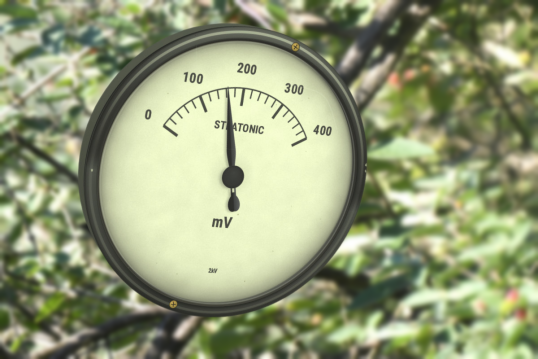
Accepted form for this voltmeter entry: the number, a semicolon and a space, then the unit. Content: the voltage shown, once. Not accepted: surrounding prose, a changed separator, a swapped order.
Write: 160; mV
